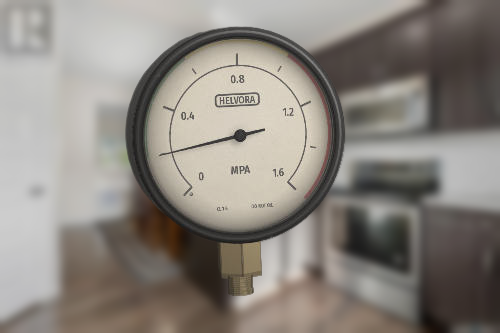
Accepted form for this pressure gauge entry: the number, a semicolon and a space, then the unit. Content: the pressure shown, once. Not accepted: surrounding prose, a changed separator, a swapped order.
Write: 0.2; MPa
